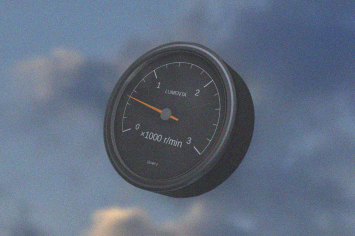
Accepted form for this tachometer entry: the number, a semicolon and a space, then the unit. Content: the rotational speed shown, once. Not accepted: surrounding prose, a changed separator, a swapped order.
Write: 500; rpm
